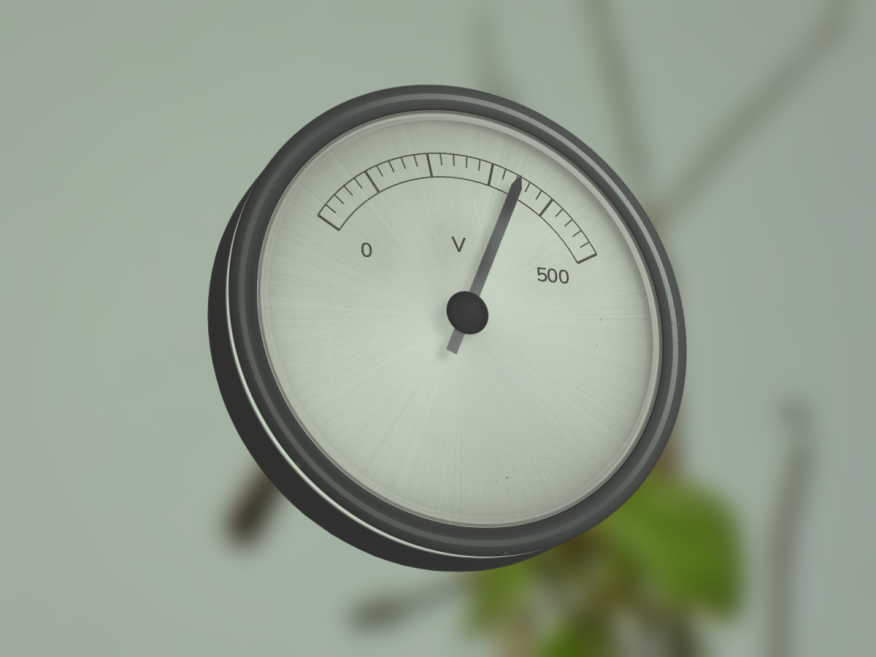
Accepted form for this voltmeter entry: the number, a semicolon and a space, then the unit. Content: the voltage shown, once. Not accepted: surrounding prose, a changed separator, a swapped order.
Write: 340; V
